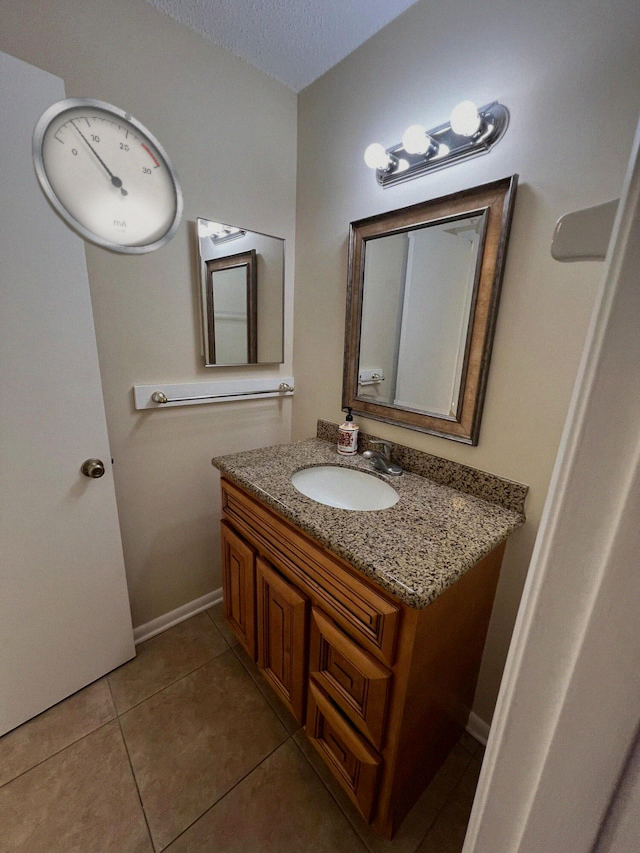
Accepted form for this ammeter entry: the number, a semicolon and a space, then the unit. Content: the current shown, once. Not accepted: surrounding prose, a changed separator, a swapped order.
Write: 6; mA
